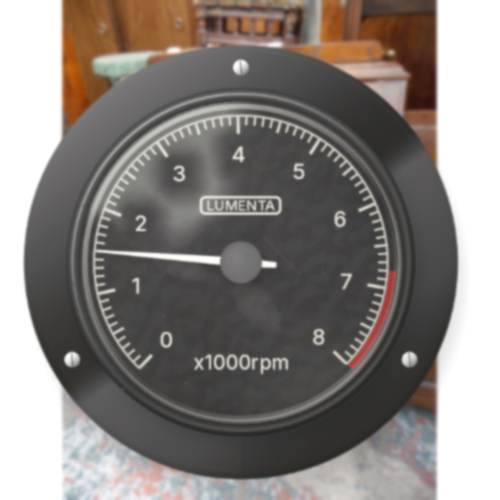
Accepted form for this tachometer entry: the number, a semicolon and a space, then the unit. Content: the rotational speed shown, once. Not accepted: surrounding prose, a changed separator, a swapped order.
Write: 1500; rpm
